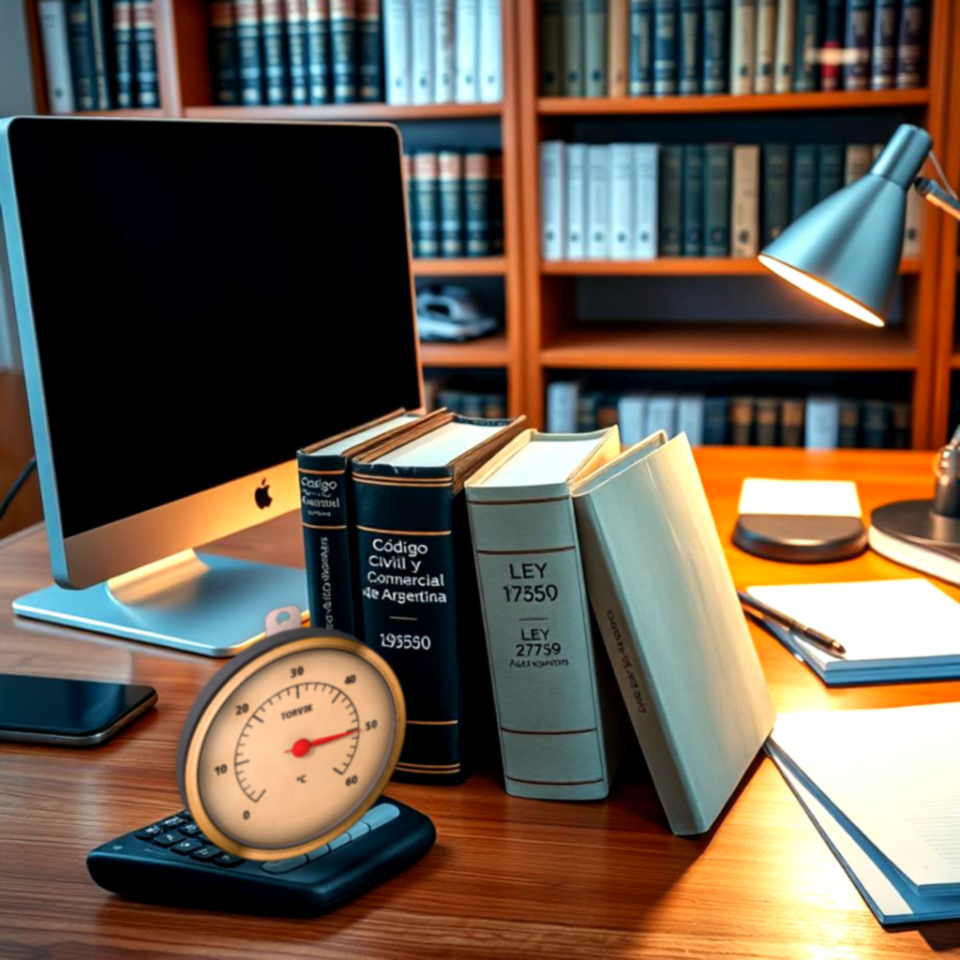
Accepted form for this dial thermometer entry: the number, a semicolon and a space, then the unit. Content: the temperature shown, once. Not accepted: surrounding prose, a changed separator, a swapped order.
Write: 50; °C
